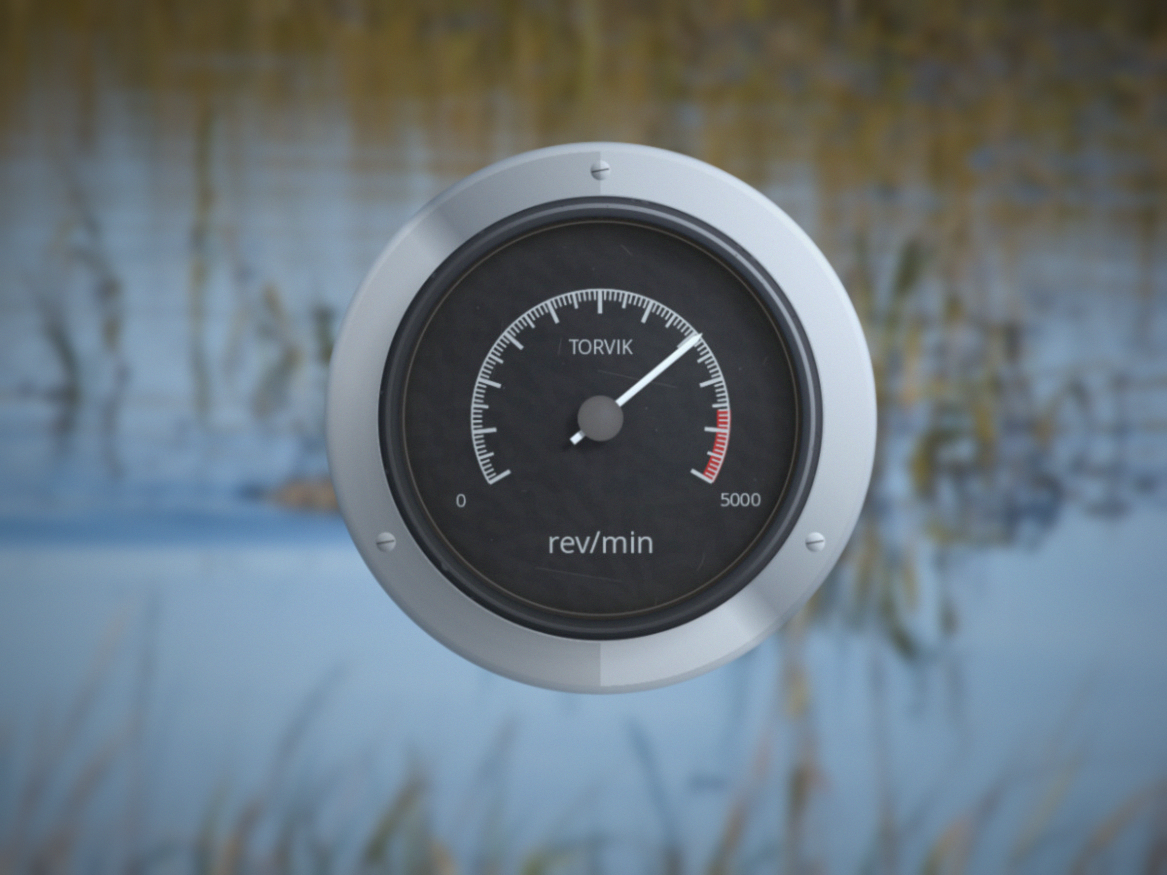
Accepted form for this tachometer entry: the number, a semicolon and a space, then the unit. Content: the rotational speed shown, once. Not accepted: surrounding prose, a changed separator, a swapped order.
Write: 3550; rpm
